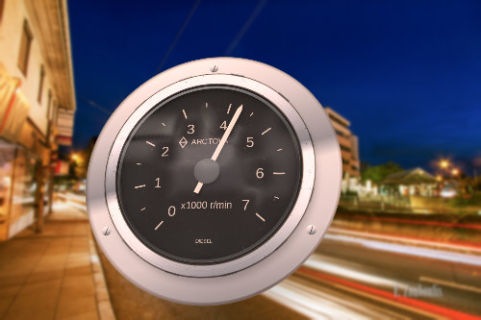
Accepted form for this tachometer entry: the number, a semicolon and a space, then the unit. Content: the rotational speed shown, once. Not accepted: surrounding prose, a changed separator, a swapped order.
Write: 4250; rpm
